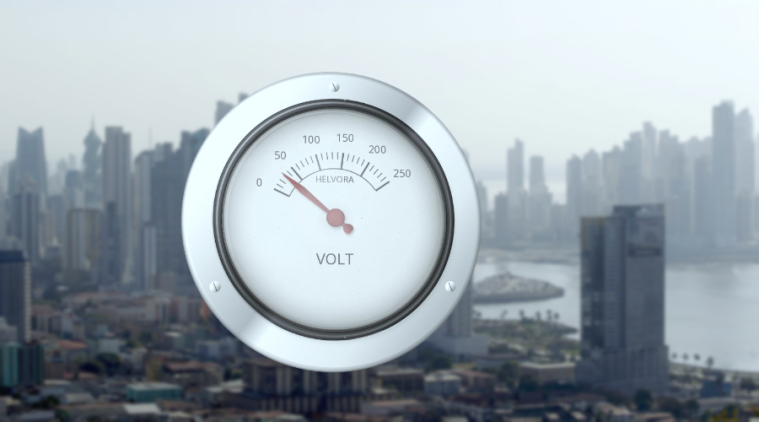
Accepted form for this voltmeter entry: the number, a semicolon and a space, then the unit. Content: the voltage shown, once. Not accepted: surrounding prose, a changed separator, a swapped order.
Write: 30; V
